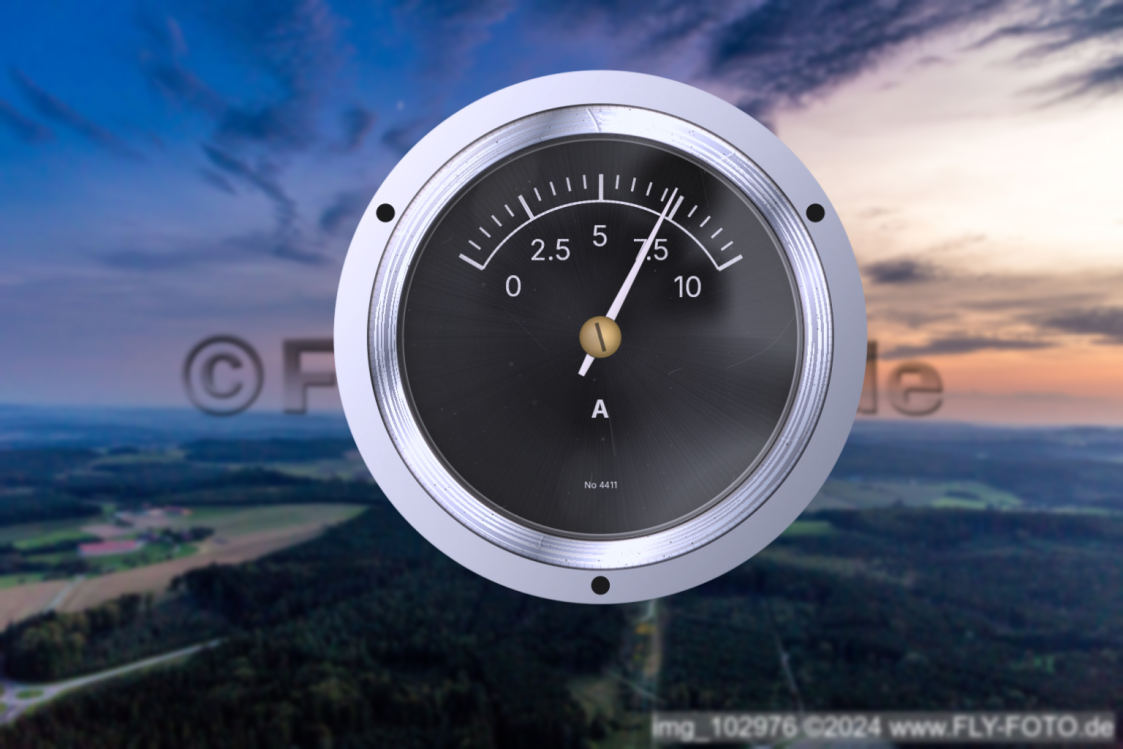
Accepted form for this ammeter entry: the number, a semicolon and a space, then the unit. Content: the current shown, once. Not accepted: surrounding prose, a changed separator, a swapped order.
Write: 7.25; A
